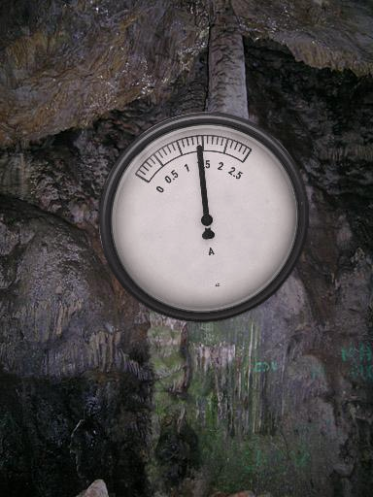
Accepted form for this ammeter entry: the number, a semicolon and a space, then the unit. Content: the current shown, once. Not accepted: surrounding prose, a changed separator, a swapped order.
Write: 1.4; A
